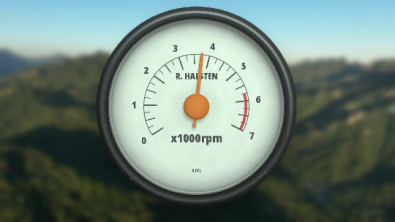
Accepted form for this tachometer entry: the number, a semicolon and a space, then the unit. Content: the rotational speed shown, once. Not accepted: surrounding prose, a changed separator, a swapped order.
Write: 3750; rpm
